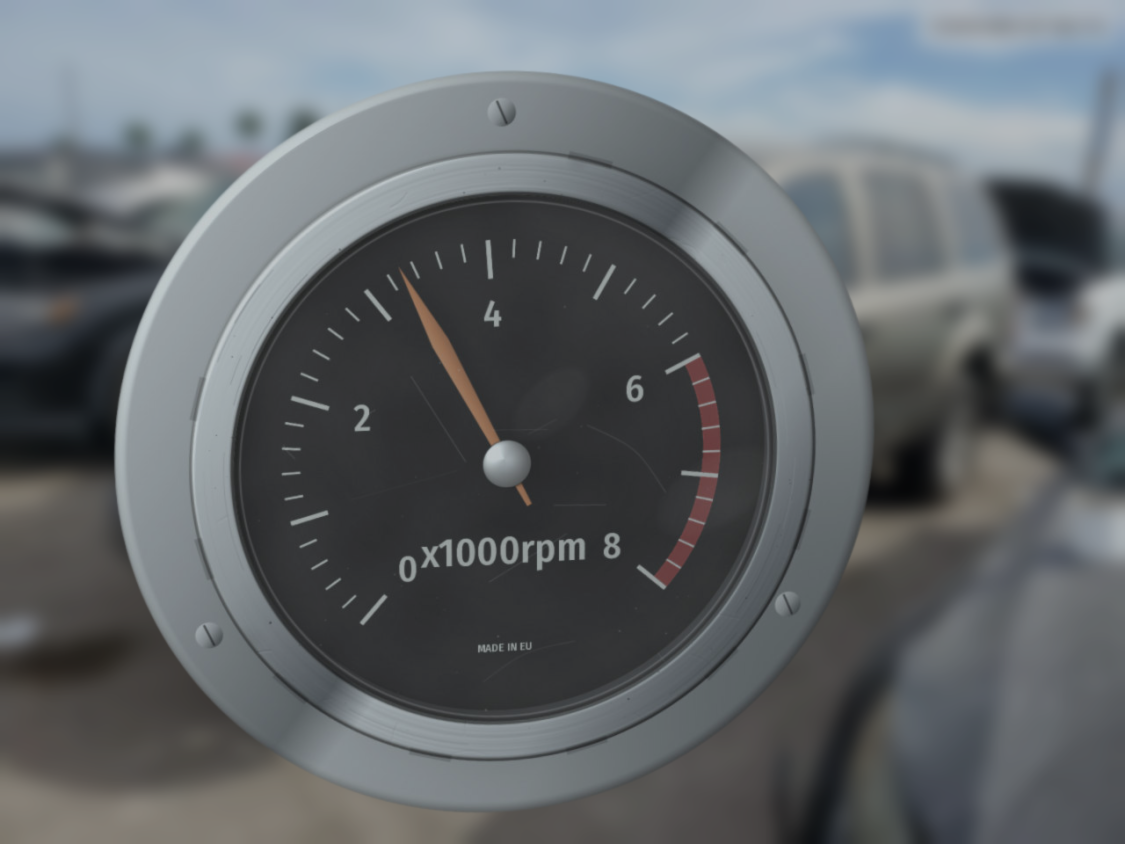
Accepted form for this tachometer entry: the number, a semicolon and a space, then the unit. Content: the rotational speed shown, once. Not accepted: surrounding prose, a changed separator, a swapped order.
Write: 3300; rpm
